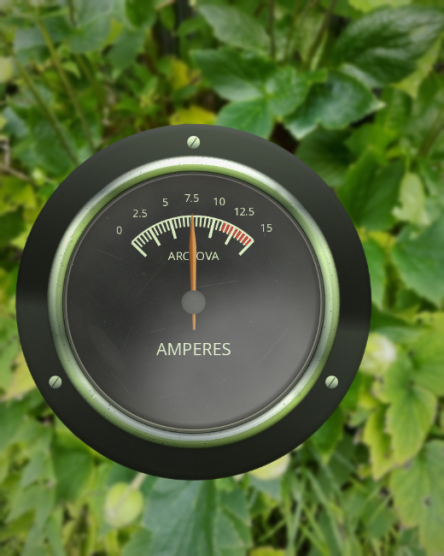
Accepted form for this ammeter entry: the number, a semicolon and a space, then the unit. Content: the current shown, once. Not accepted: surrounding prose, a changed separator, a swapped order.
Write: 7.5; A
